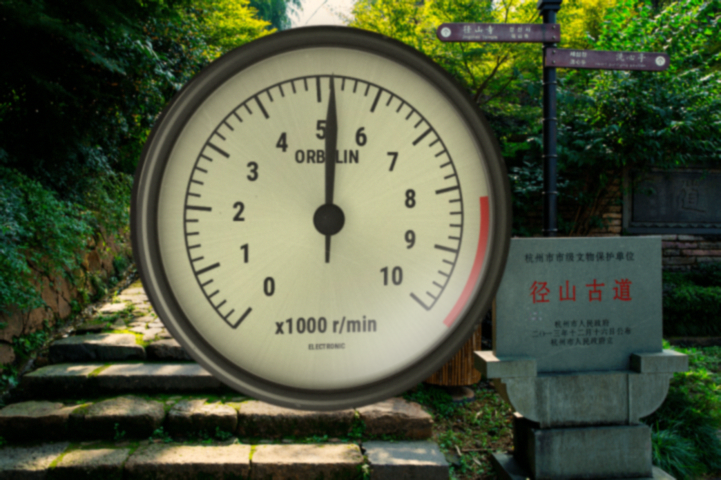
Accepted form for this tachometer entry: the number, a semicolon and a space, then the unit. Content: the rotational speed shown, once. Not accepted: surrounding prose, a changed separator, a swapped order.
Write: 5200; rpm
